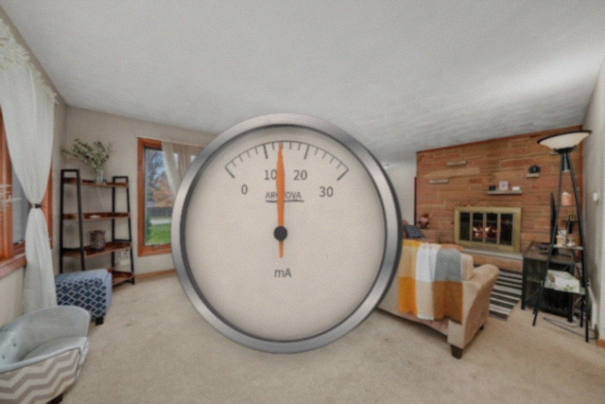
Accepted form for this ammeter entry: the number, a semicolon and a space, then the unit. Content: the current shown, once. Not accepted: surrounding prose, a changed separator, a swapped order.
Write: 14; mA
